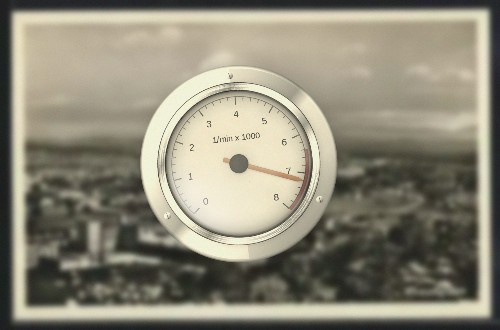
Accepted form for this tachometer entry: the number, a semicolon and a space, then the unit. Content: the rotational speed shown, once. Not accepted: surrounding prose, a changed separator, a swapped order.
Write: 7200; rpm
